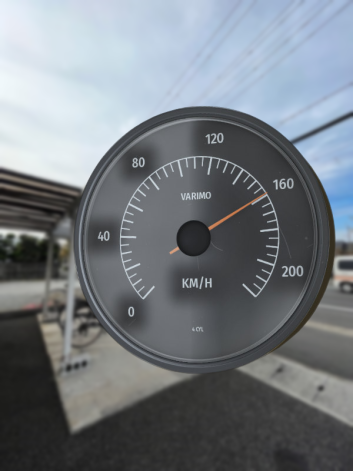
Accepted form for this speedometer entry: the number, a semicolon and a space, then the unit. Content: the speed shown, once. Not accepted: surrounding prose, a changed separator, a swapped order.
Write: 160; km/h
